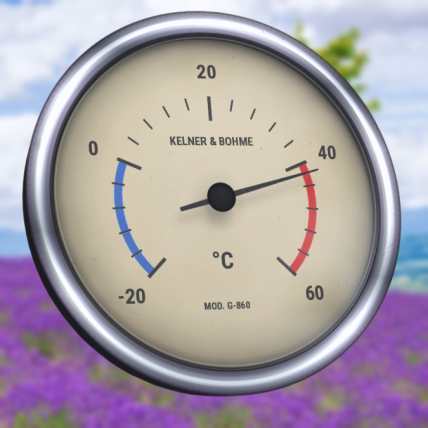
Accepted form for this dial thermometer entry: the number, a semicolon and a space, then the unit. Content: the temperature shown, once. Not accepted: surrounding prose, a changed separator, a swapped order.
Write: 42; °C
